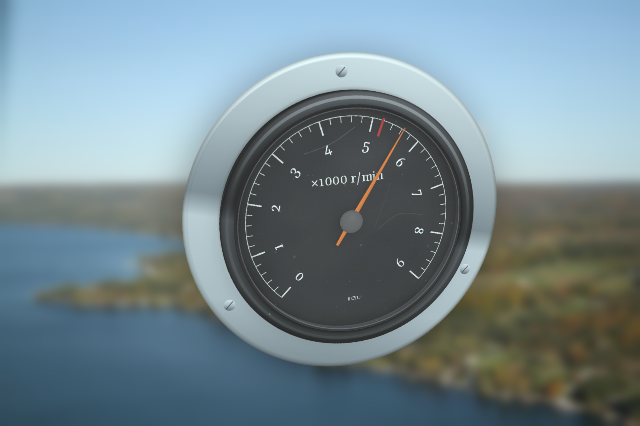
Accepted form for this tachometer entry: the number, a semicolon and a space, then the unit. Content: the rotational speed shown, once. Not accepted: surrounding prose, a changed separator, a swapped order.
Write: 5600; rpm
